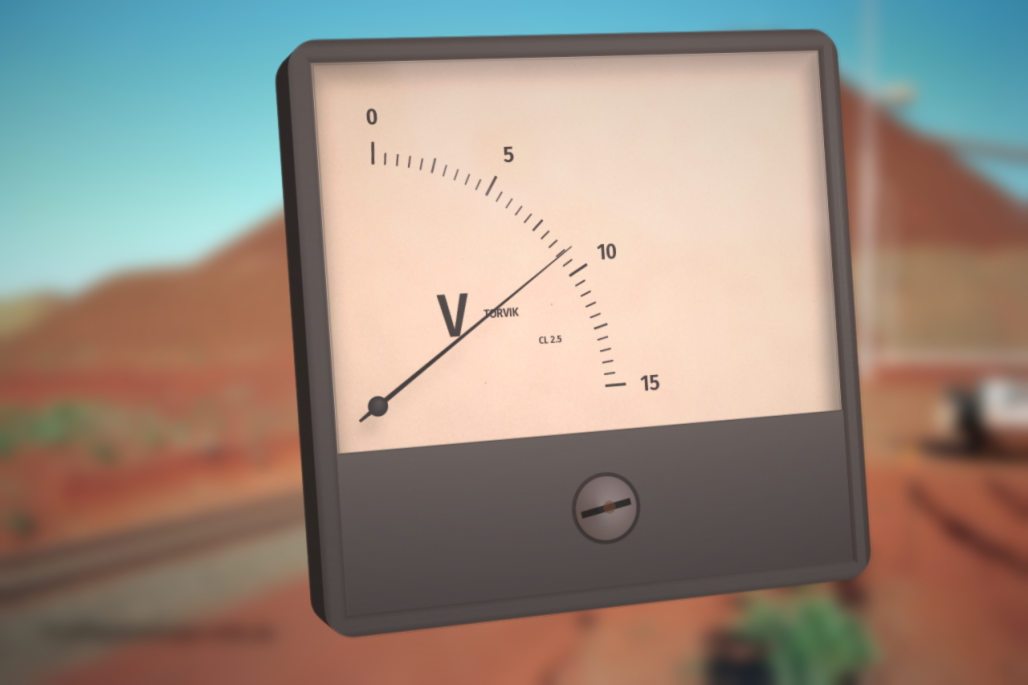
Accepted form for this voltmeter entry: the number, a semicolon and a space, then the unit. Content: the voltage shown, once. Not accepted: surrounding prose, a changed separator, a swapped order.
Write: 9; V
